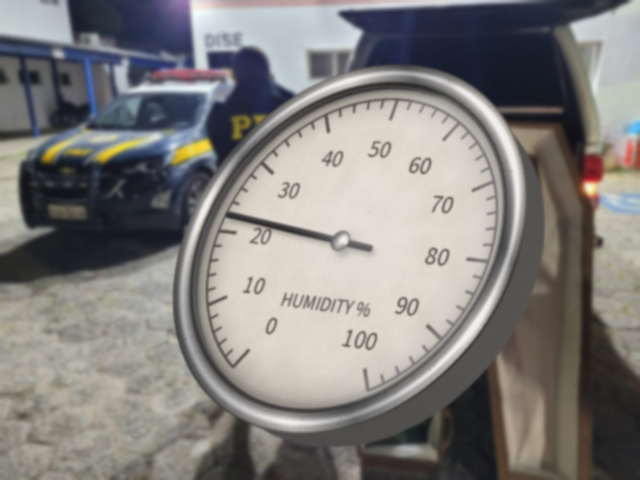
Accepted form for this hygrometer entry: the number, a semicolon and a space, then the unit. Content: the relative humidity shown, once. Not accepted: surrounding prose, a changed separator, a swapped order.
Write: 22; %
